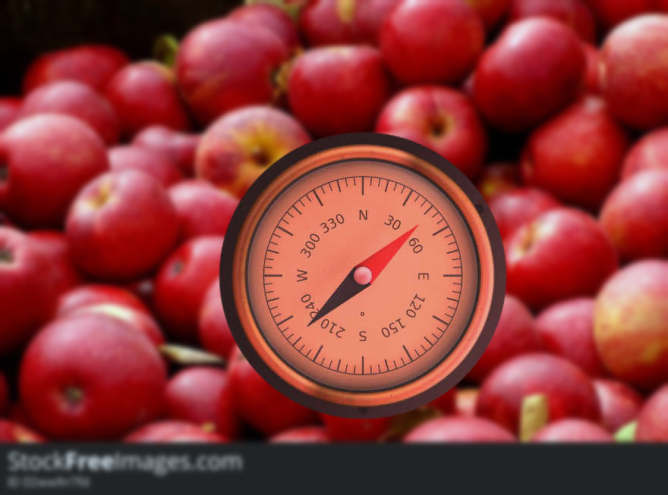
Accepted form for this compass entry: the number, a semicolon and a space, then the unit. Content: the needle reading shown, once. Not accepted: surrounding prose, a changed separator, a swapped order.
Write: 47.5; °
